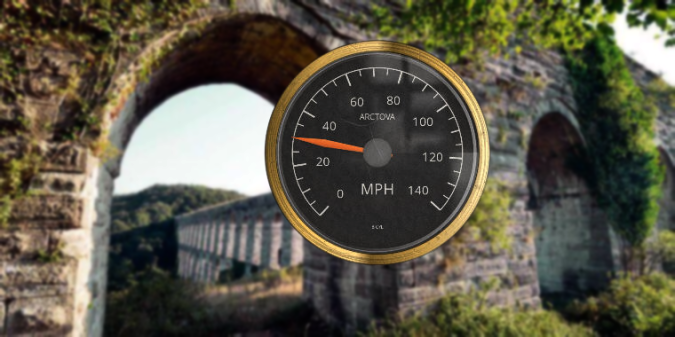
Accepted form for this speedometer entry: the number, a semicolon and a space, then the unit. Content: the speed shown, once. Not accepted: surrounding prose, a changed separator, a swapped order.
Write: 30; mph
